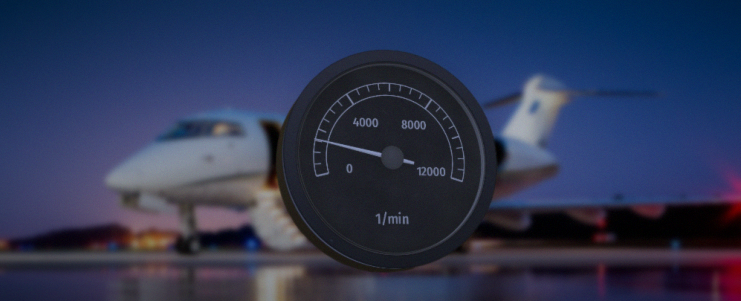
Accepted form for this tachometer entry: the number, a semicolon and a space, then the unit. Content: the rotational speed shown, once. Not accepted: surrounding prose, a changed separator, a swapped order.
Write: 1500; rpm
